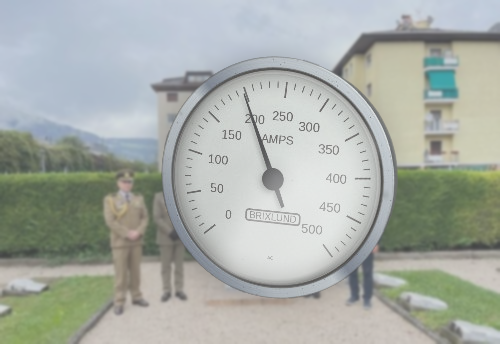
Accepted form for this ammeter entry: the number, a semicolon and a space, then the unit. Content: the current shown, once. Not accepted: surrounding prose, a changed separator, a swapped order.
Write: 200; A
